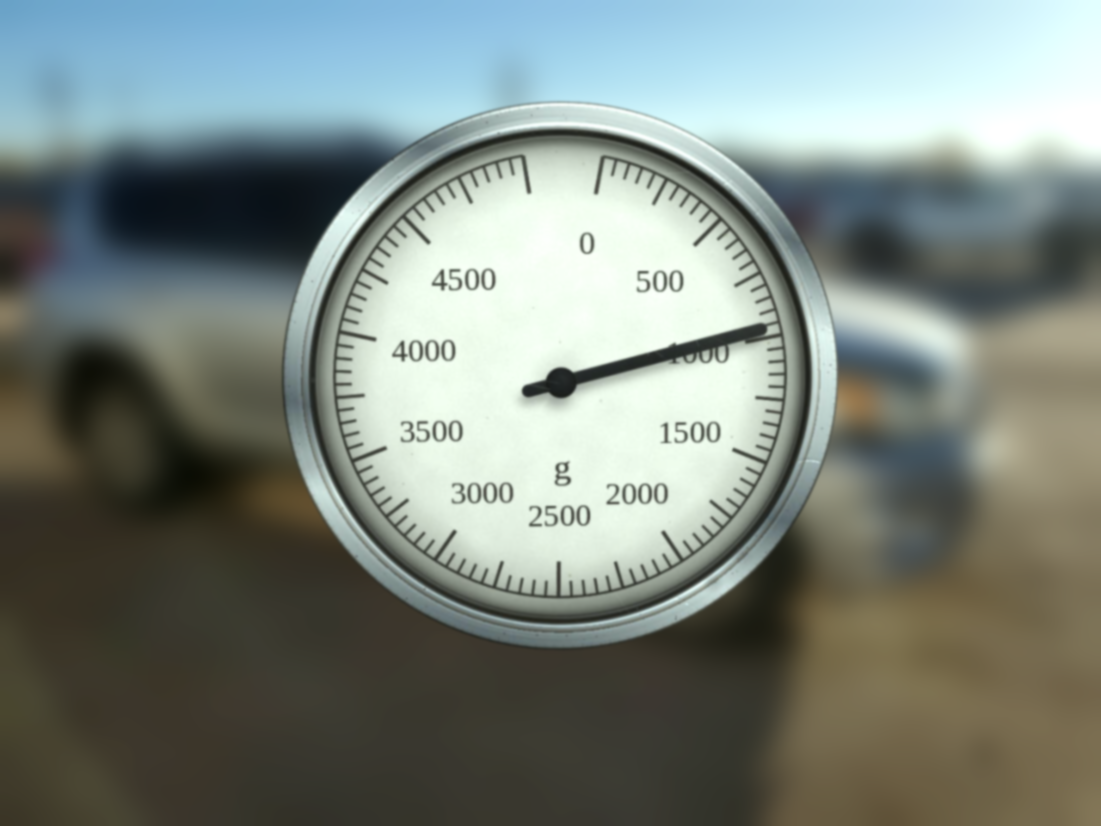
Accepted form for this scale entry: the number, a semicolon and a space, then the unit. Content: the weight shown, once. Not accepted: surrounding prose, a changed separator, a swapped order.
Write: 950; g
